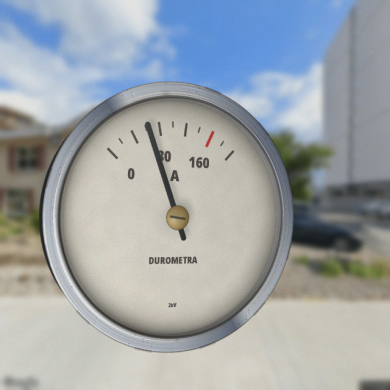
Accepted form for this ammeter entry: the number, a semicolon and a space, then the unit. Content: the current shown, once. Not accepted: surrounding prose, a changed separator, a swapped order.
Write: 60; A
